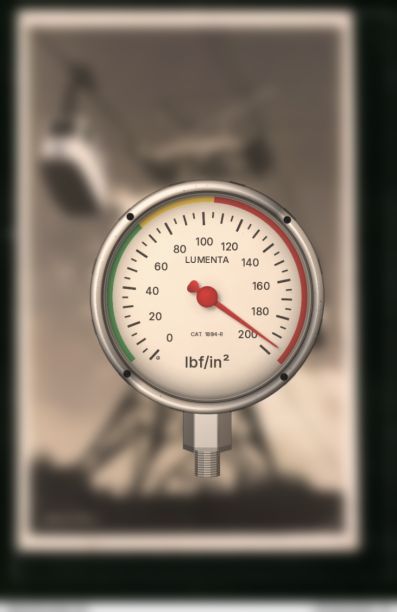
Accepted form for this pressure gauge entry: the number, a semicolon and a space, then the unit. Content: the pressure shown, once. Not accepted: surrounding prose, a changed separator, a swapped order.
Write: 195; psi
